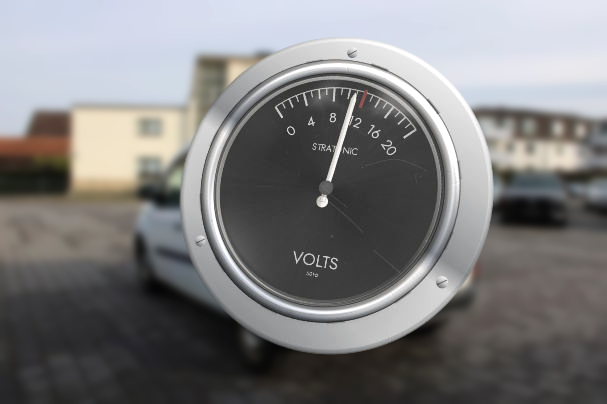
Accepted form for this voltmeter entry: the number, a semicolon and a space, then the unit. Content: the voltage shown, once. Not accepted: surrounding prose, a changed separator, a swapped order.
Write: 11; V
